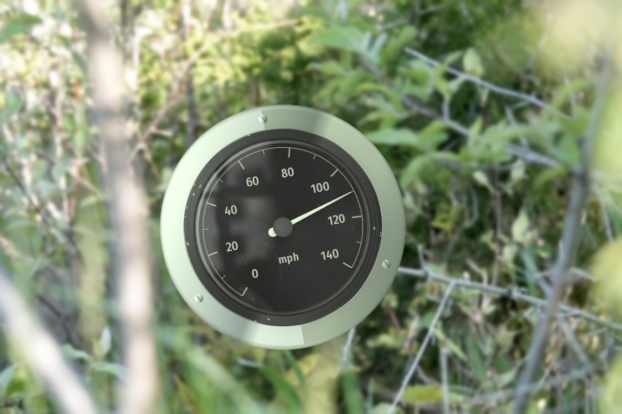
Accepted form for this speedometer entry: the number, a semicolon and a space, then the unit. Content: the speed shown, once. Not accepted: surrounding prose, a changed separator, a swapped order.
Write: 110; mph
